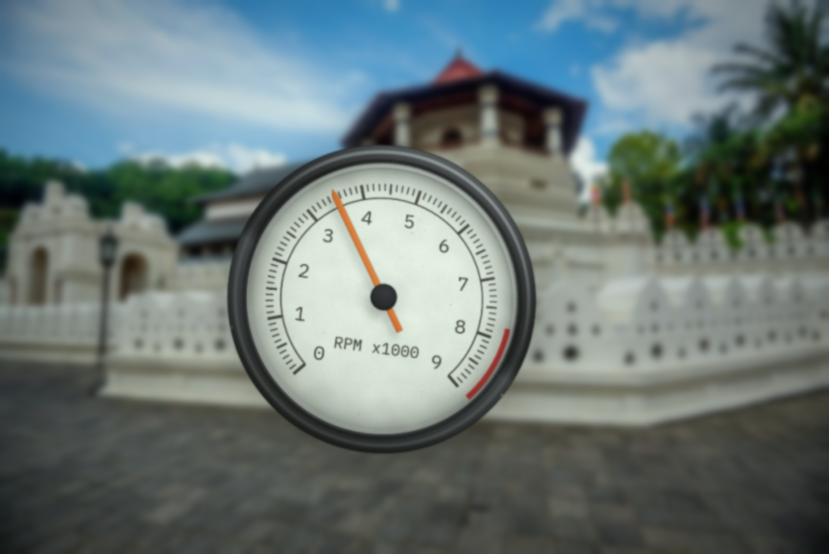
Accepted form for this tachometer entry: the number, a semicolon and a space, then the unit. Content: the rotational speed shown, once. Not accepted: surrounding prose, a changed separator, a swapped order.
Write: 3500; rpm
